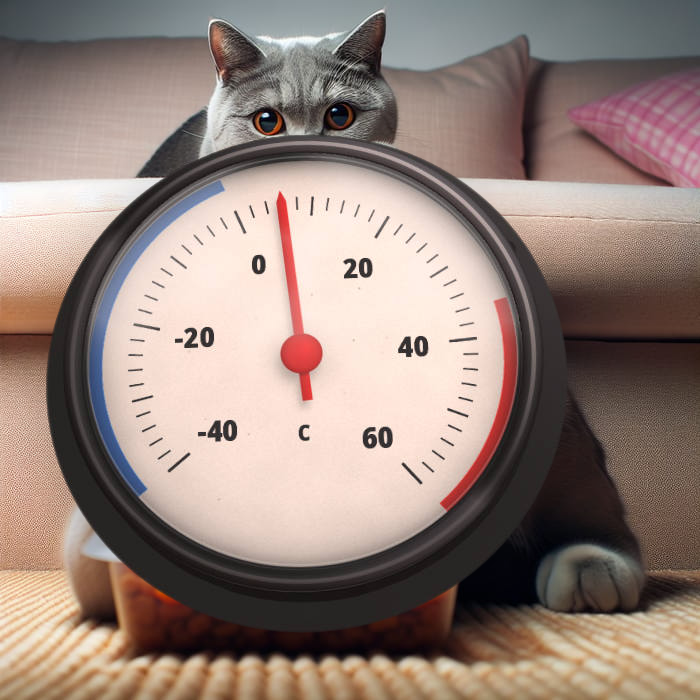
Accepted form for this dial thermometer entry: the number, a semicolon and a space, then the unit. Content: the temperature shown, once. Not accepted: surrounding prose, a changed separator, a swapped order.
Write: 6; °C
